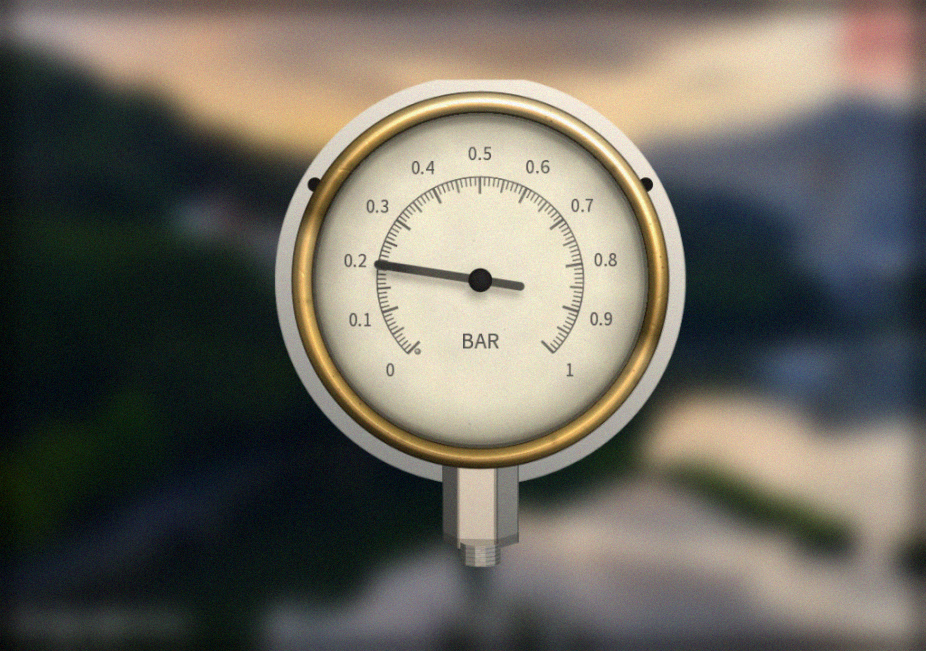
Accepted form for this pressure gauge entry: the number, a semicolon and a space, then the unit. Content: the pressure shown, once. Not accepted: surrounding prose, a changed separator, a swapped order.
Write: 0.2; bar
